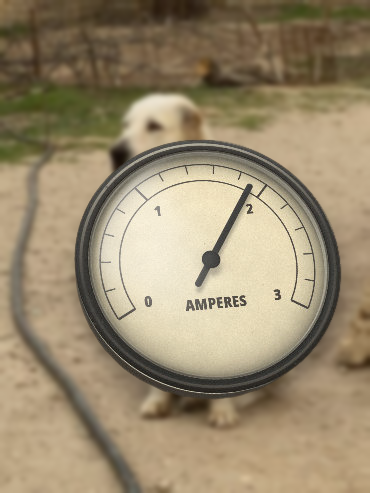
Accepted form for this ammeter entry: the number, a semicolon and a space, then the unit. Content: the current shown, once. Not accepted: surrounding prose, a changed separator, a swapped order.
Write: 1.9; A
